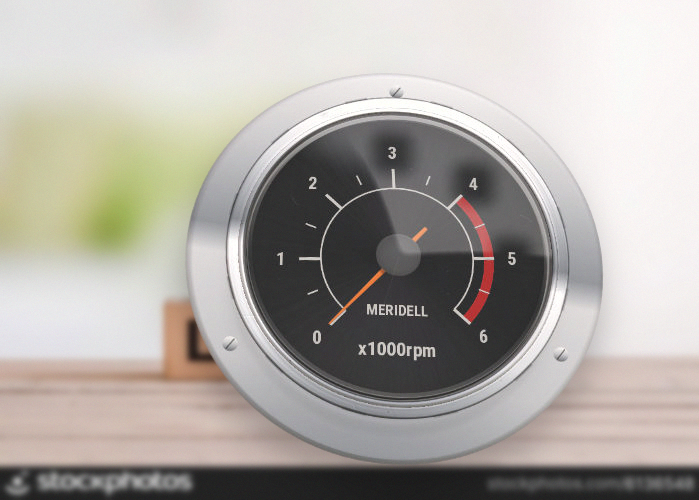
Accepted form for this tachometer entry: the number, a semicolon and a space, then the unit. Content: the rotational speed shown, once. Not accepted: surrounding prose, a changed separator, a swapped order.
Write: 0; rpm
